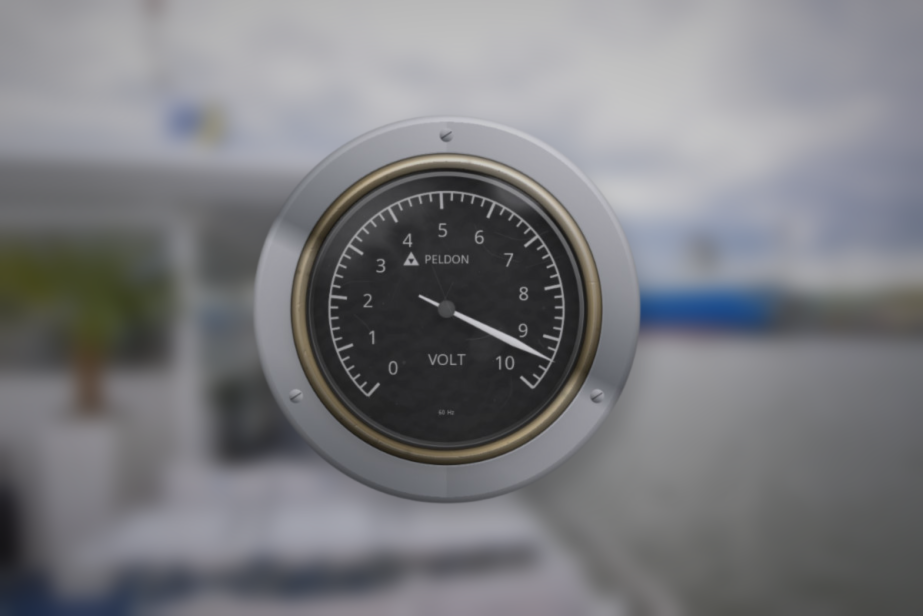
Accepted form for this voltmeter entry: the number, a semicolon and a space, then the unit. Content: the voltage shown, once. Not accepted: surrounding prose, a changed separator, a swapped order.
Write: 9.4; V
